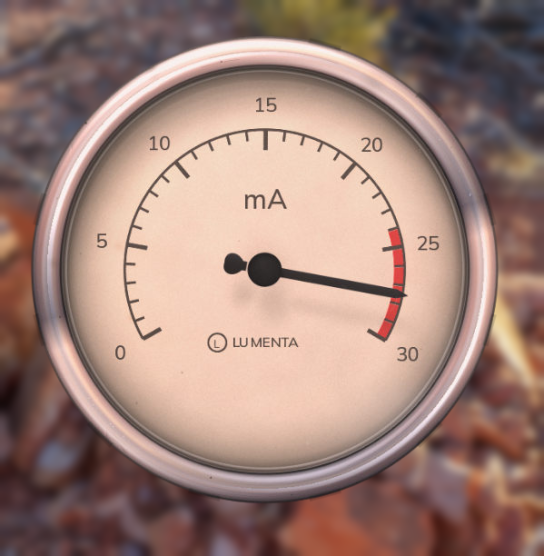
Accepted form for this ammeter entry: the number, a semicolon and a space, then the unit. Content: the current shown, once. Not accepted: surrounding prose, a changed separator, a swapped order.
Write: 27.5; mA
